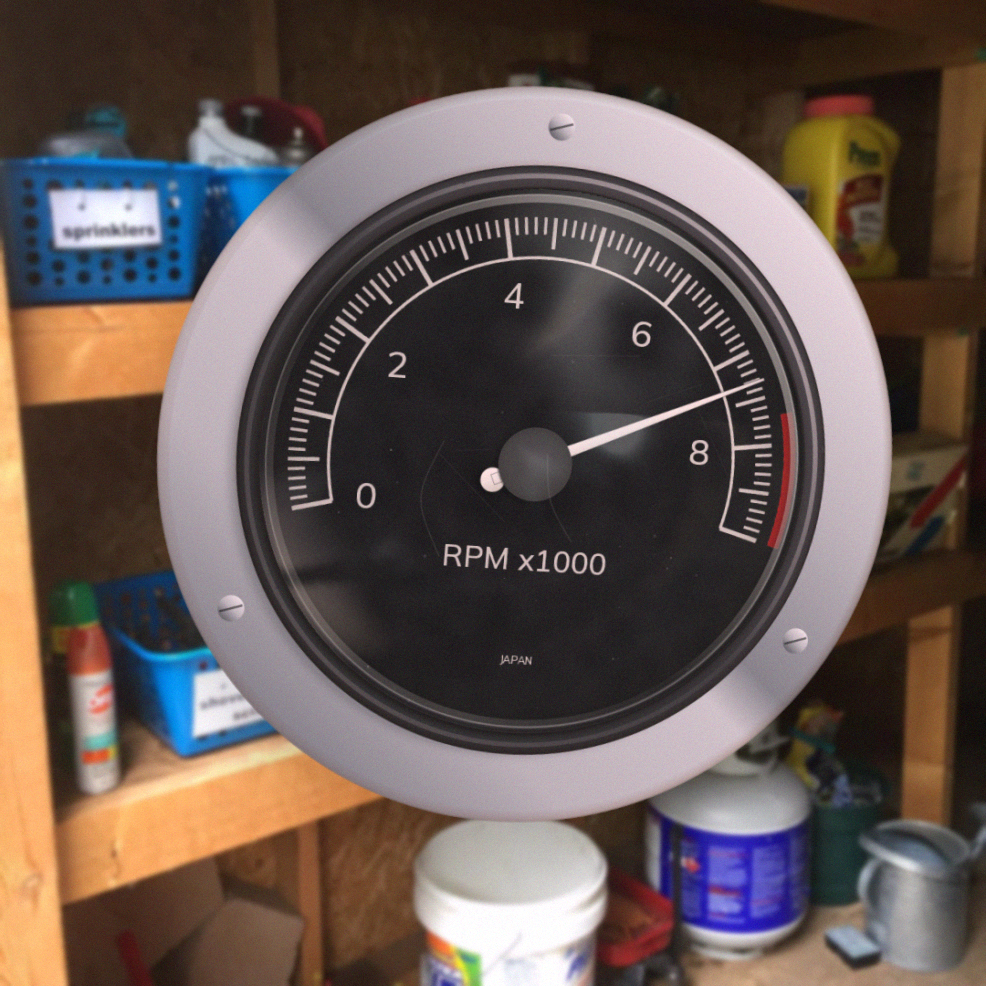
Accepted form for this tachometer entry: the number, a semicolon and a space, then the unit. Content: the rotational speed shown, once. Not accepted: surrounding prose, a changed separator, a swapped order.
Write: 7300; rpm
